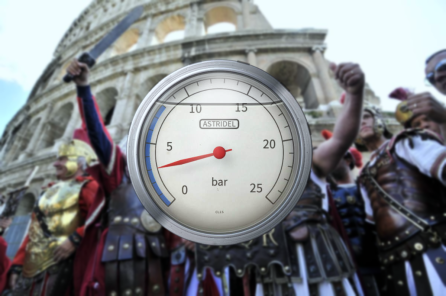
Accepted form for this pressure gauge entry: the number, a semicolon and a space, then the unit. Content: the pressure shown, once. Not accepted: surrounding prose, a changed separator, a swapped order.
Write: 3; bar
